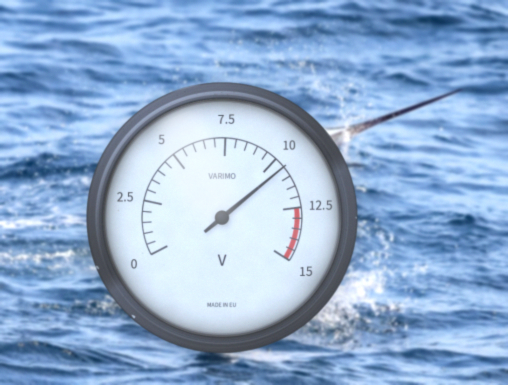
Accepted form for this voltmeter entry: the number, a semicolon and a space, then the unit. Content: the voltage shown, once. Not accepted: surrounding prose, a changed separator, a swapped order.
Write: 10.5; V
